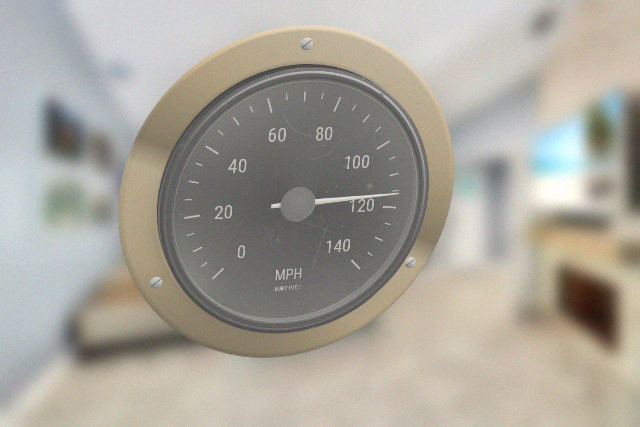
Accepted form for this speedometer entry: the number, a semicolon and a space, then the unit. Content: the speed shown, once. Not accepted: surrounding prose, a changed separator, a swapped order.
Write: 115; mph
